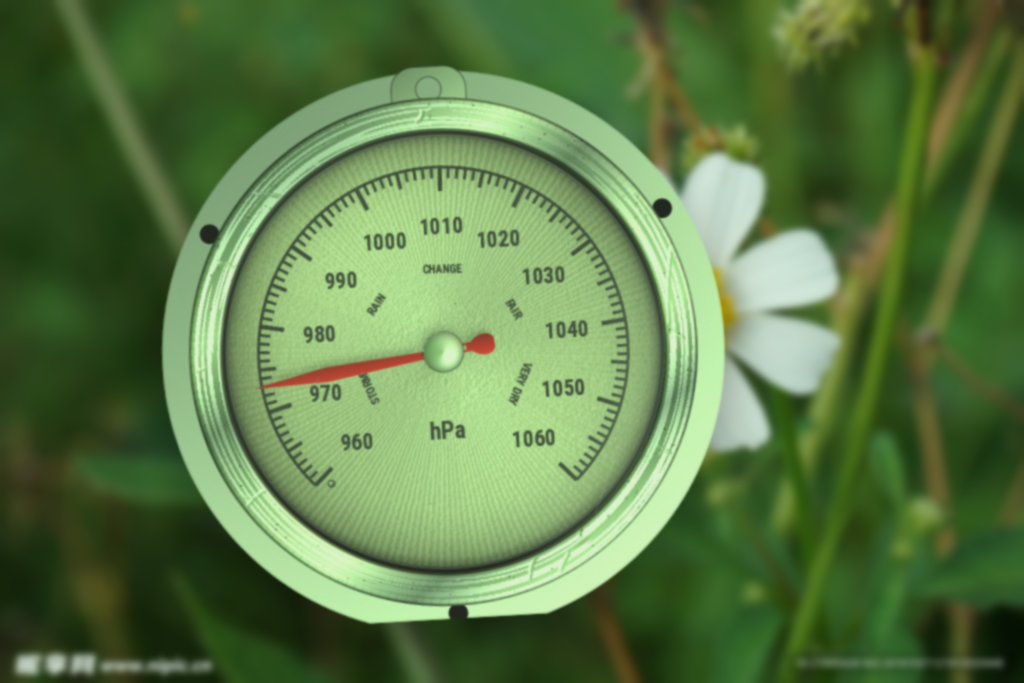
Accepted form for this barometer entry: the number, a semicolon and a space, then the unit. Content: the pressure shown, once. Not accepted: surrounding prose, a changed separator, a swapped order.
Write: 973; hPa
